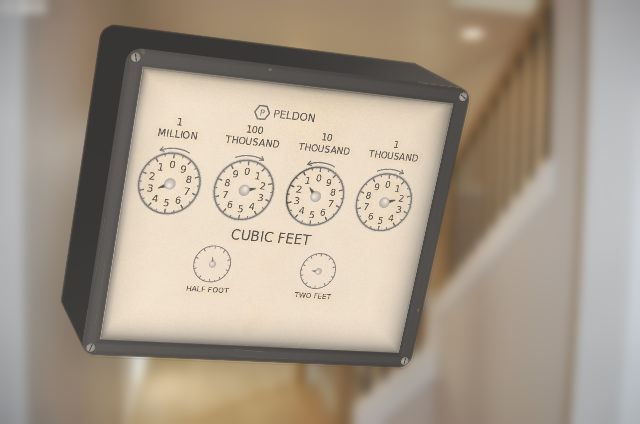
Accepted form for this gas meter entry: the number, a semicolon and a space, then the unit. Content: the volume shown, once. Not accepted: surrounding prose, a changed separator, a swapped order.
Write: 321200; ft³
